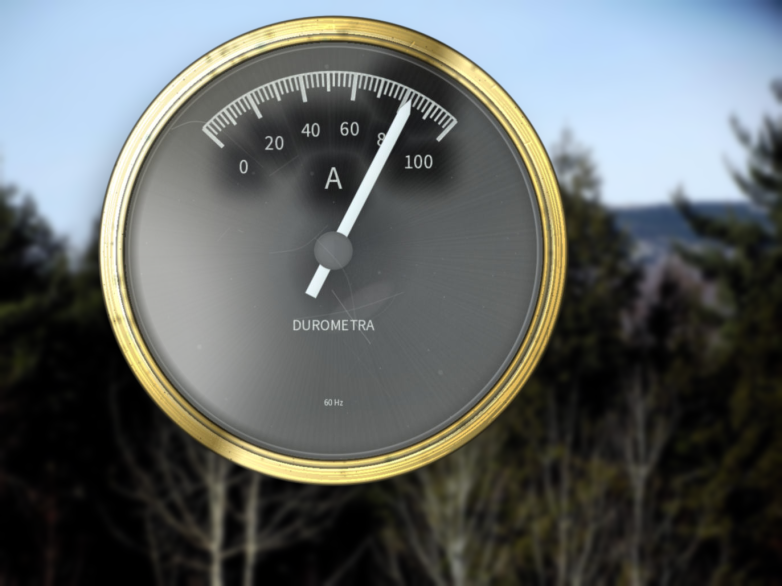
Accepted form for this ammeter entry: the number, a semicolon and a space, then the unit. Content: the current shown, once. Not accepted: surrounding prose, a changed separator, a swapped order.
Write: 82; A
